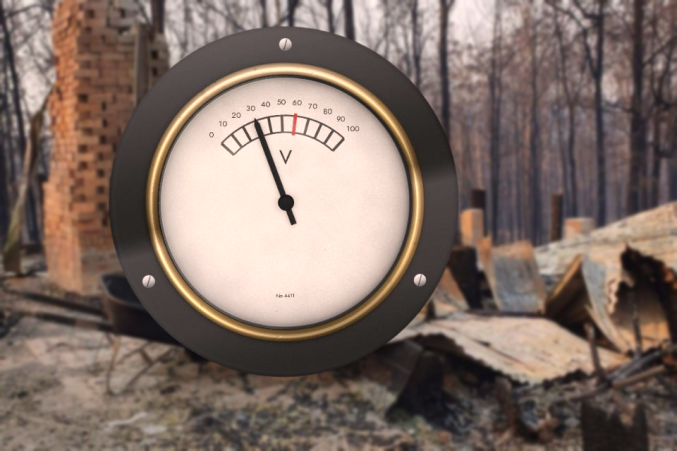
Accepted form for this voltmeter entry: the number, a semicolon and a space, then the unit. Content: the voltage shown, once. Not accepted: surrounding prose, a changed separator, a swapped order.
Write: 30; V
